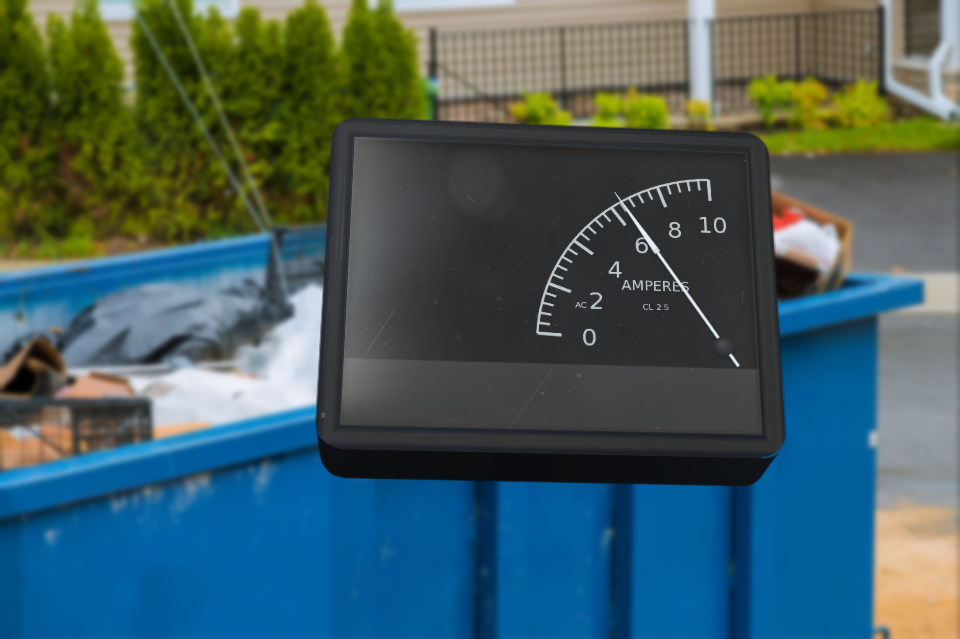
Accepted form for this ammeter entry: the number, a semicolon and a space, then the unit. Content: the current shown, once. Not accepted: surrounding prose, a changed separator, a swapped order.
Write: 6.4; A
